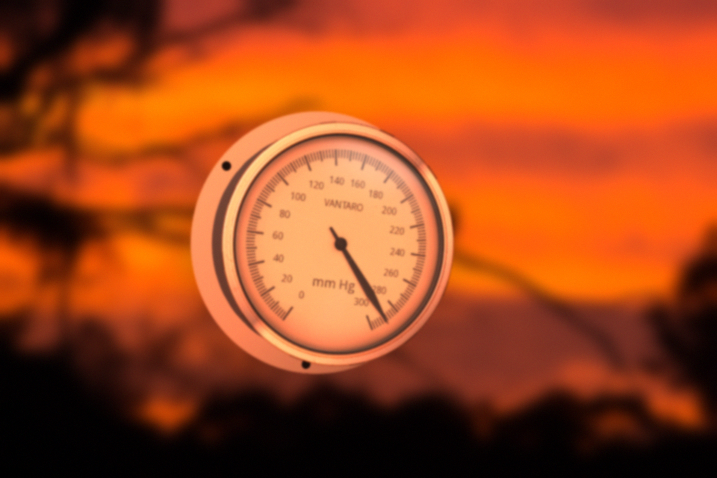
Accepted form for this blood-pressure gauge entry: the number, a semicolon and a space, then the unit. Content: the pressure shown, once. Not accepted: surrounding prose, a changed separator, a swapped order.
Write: 290; mmHg
